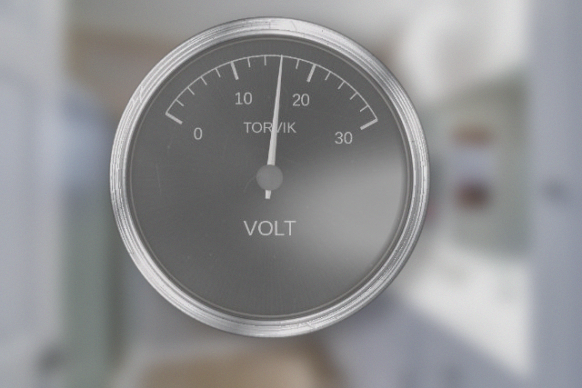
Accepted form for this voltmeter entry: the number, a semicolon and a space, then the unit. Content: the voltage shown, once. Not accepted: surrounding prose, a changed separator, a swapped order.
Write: 16; V
